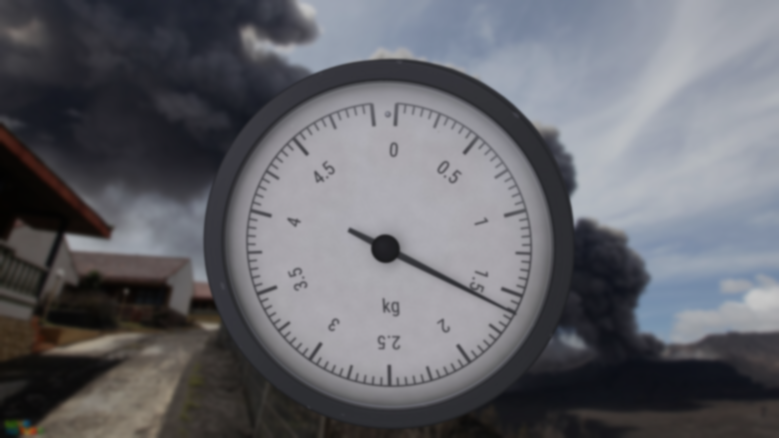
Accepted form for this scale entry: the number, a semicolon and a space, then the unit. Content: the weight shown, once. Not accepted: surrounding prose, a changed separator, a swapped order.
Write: 1.6; kg
